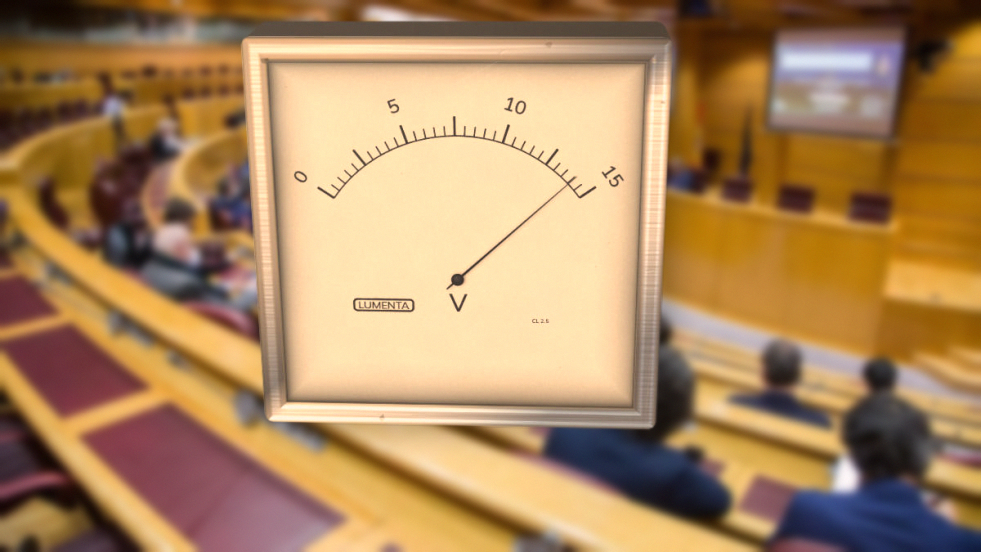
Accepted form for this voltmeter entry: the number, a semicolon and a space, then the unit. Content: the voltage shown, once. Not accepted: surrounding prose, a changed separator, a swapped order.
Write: 14; V
